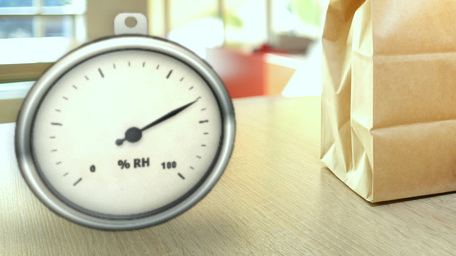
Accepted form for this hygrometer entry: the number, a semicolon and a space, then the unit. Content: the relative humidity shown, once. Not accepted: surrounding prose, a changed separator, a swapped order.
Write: 72; %
